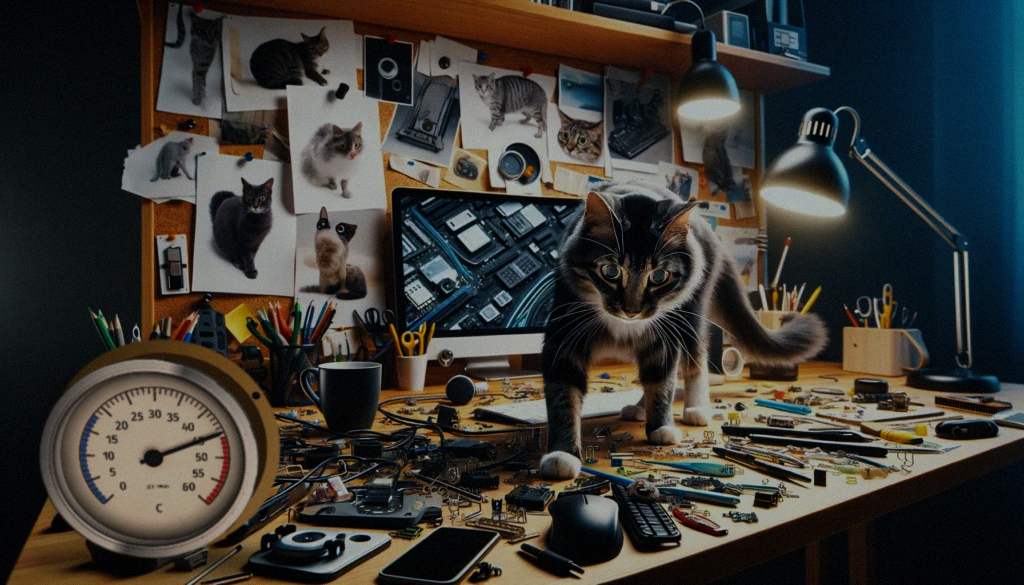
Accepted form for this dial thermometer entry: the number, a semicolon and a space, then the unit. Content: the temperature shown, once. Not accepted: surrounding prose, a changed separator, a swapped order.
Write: 45; °C
